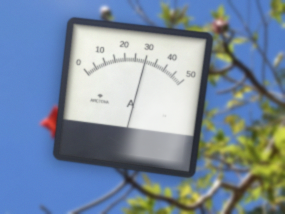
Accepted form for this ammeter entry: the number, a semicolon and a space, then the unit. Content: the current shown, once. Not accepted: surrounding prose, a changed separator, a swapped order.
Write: 30; A
